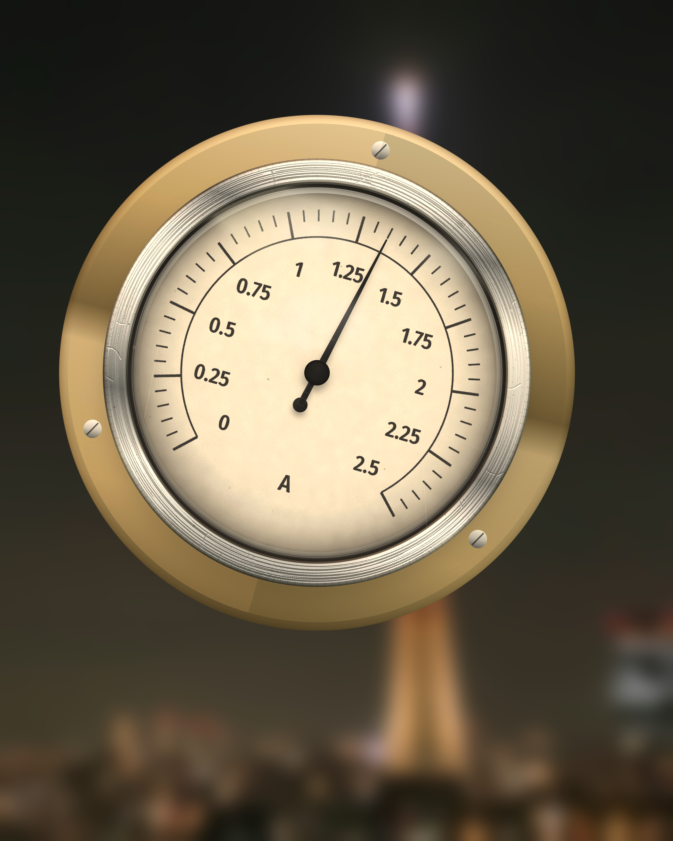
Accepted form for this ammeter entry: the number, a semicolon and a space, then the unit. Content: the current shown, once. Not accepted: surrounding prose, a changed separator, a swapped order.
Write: 1.35; A
